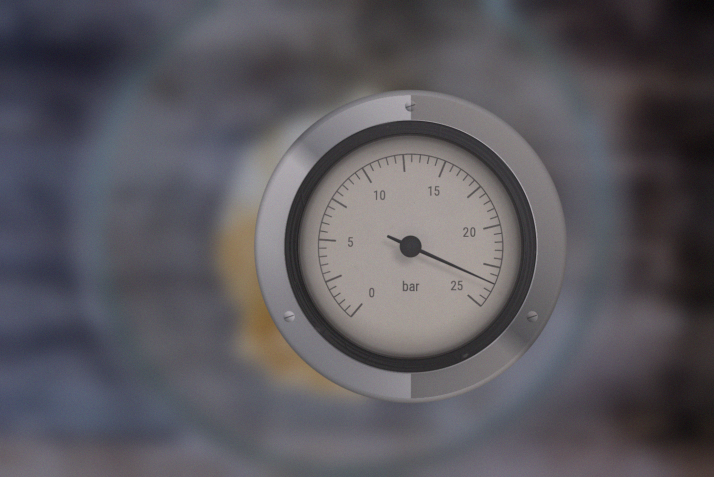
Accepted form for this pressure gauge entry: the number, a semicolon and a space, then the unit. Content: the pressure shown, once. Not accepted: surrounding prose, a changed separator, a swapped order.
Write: 23.5; bar
